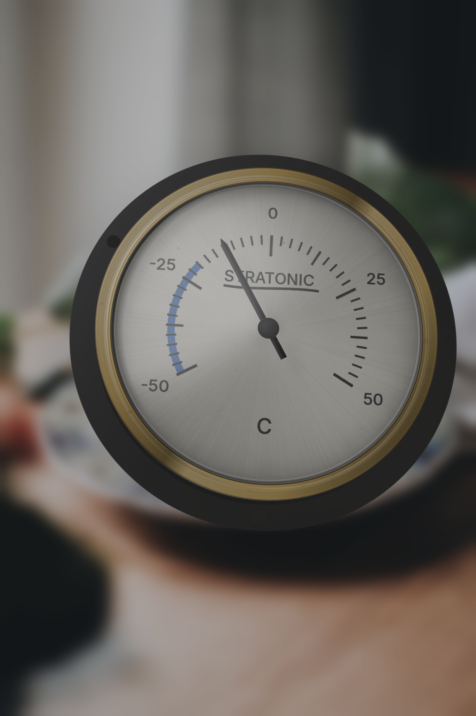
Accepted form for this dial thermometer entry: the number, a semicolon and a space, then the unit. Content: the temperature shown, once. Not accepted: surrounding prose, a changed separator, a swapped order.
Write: -12.5; °C
